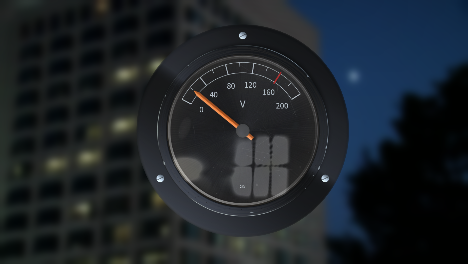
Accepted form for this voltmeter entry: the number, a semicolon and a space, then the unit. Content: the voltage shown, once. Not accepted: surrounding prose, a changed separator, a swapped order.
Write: 20; V
